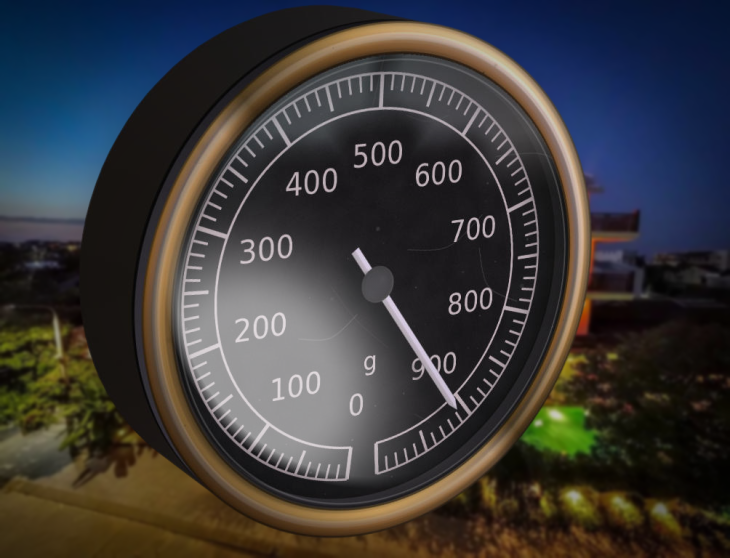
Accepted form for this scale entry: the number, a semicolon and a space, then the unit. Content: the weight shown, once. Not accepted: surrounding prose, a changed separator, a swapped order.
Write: 910; g
